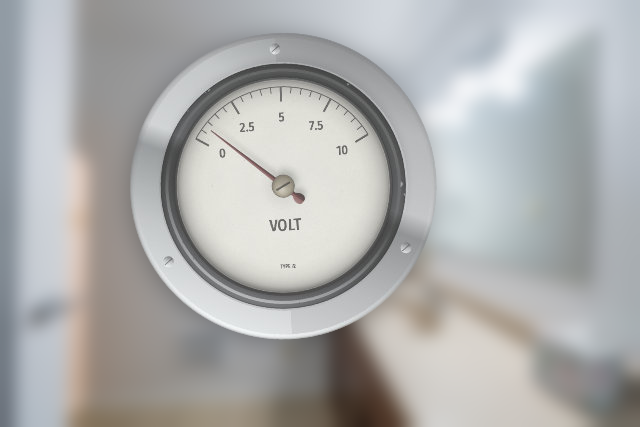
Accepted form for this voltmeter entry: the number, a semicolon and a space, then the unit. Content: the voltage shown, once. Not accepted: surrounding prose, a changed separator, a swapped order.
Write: 0.75; V
